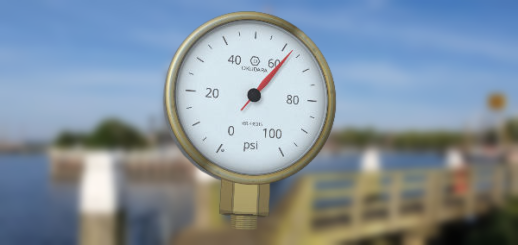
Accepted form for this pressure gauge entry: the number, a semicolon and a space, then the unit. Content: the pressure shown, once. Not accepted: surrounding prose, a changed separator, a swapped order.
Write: 62.5; psi
